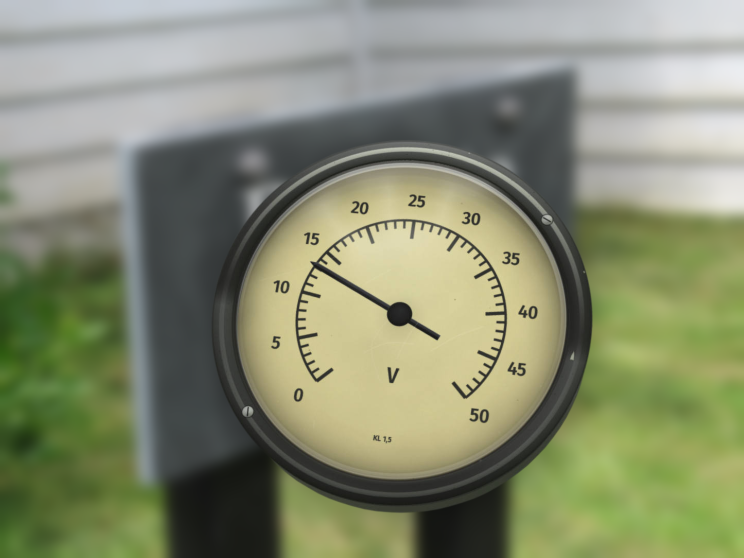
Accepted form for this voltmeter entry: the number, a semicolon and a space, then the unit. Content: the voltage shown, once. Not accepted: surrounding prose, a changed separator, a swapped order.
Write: 13; V
